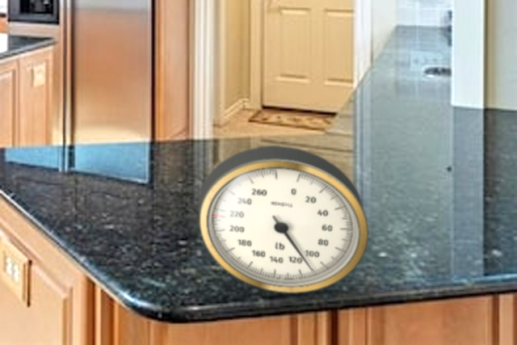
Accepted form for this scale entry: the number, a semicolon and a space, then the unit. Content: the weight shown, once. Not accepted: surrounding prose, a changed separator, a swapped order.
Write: 110; lb
